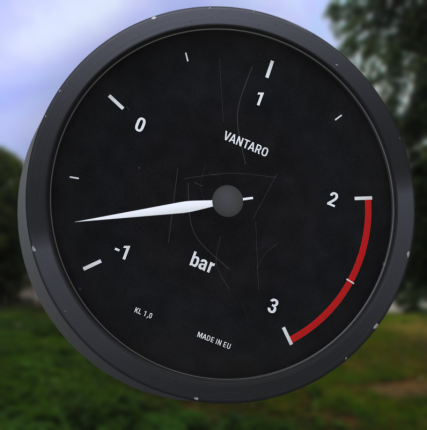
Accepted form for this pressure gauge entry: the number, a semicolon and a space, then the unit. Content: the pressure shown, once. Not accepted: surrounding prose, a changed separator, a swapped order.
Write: -0.75; bar
